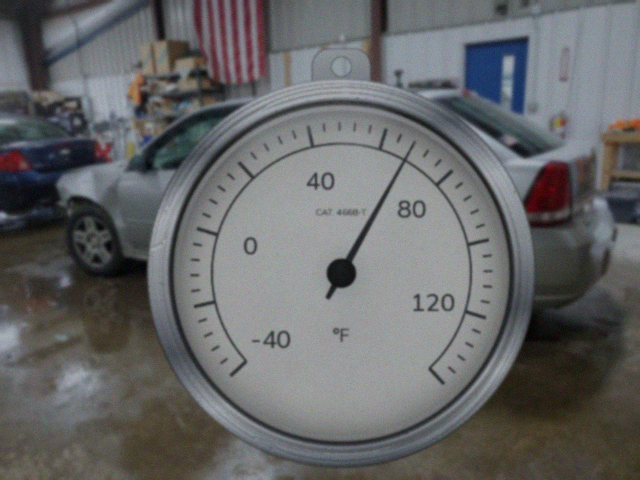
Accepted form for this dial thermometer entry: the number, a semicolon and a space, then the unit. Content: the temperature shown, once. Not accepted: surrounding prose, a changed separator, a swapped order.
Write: 68; °F
